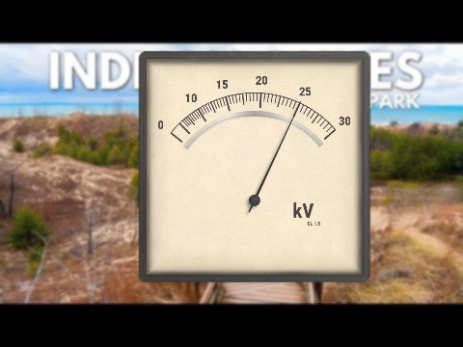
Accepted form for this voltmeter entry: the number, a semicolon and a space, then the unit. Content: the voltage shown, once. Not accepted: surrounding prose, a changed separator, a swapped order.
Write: 25; kV
